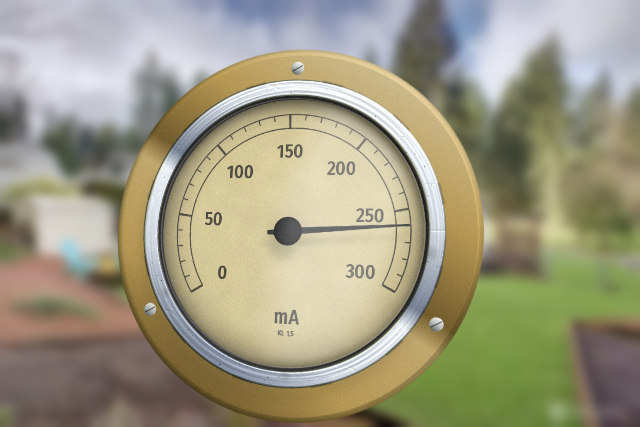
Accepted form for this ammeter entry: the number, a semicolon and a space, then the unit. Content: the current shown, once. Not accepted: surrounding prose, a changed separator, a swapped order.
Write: 260; mA
